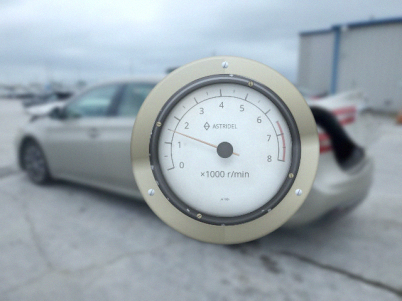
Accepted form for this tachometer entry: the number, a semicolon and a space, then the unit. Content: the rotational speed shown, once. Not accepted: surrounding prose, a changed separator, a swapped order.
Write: 1500; rpm
